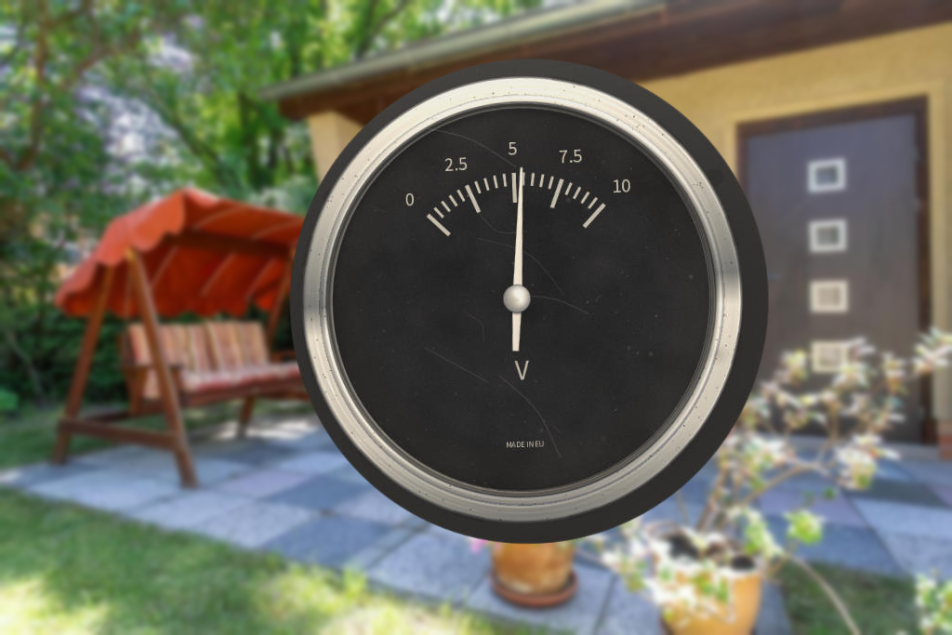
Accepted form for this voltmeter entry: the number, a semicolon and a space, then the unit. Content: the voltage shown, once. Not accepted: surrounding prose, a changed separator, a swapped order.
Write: 5.5; V
